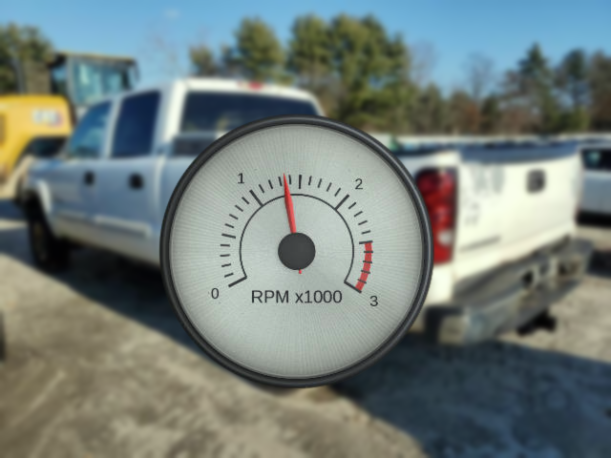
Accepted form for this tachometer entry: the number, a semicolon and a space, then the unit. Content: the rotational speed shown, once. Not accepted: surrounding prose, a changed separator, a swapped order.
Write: 1350; rpm
